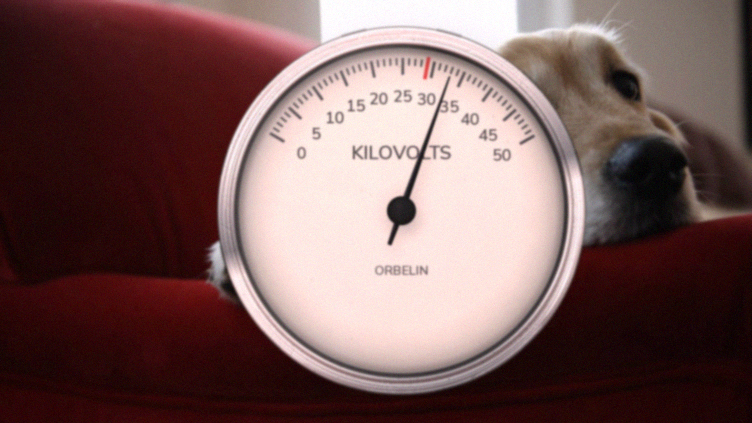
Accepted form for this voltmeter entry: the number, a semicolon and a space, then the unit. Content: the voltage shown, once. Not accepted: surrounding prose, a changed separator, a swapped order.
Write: 33; kV
